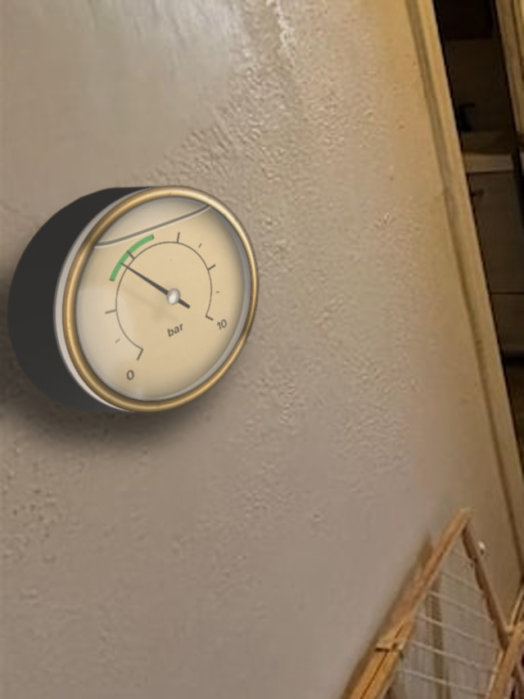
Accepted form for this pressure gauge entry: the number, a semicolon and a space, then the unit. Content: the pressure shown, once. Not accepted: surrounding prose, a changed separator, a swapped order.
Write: 3.5; bar
